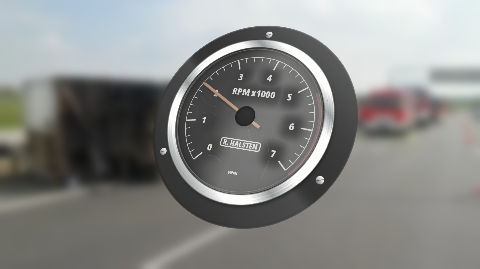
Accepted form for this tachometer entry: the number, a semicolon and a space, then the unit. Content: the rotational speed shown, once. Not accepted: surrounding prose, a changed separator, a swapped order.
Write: 2000; rpm
